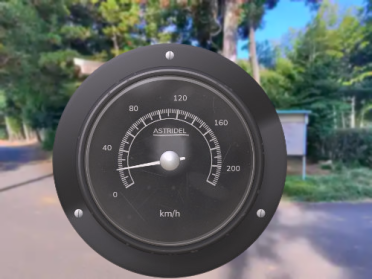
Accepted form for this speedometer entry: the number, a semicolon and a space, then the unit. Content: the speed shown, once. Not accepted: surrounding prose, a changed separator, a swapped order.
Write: 20; km/h
